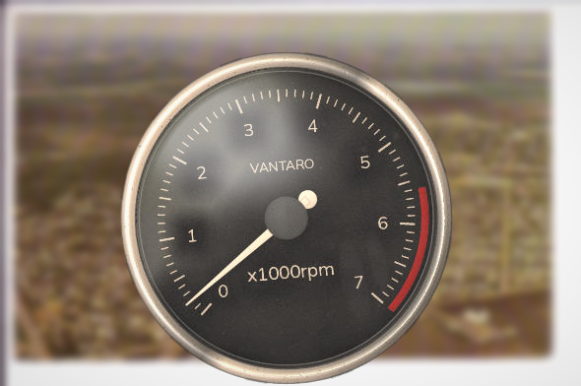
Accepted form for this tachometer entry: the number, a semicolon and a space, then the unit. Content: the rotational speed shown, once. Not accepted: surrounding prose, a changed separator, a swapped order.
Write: 200; rpm
